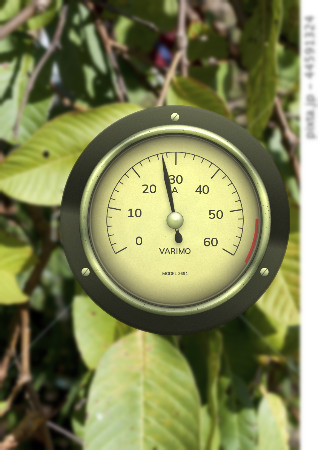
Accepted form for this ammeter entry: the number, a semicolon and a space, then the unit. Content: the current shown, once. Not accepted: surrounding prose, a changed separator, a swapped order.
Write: 27; A
